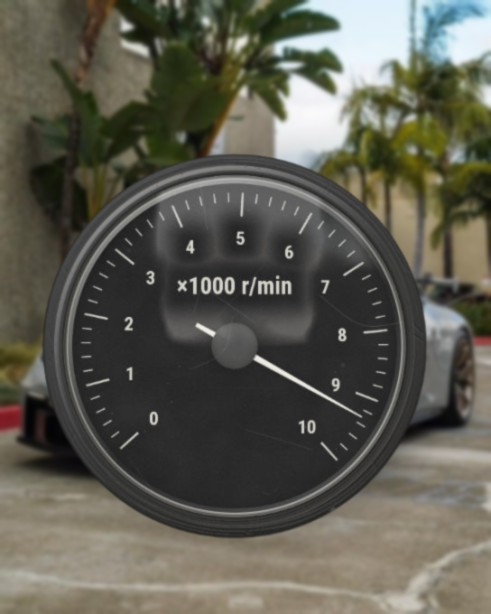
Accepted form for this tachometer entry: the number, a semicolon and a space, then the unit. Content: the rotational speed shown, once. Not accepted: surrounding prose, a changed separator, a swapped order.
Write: 9300; rpm
